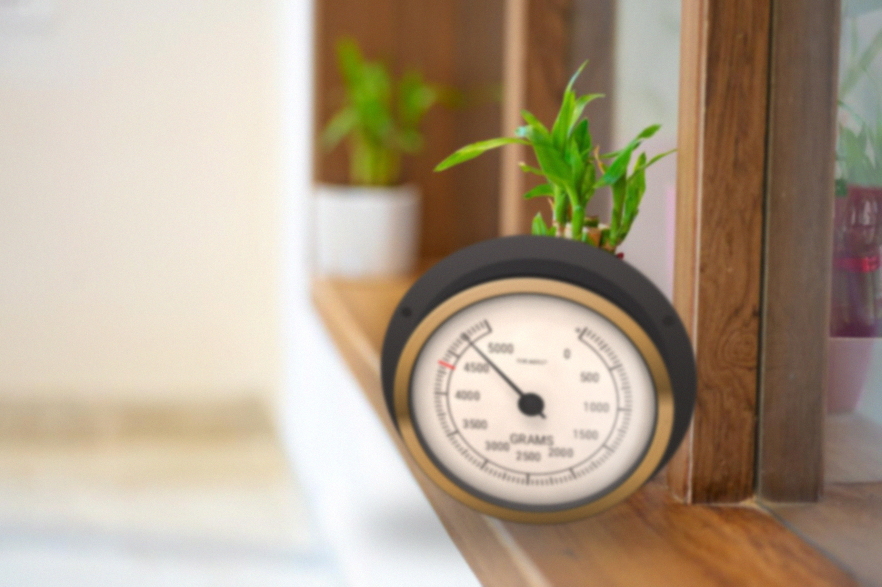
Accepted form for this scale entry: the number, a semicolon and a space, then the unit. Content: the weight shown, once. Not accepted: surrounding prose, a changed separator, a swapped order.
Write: 4750; g
